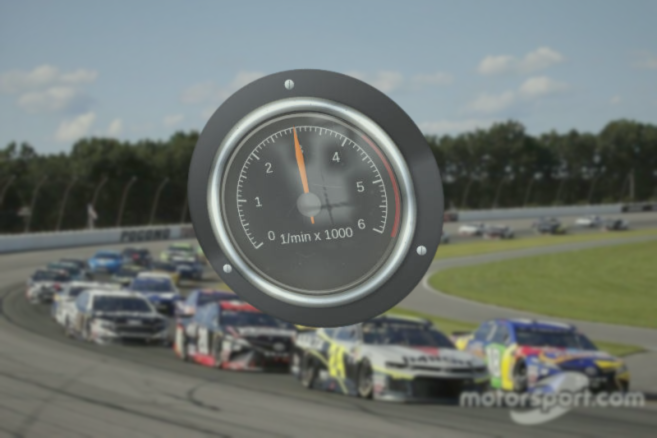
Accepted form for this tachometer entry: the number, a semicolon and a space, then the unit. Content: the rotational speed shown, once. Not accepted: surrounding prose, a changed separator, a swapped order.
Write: 3000; rpm
